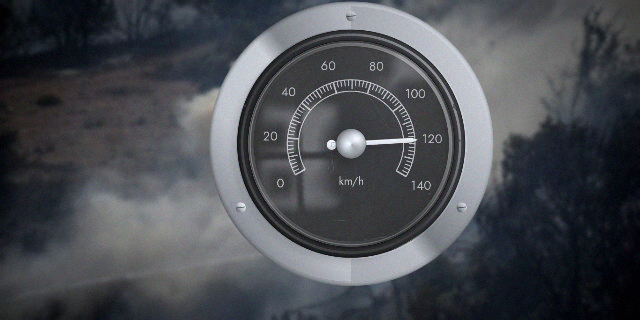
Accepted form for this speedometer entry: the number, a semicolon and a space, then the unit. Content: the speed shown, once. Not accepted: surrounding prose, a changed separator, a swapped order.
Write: 120; km/h
